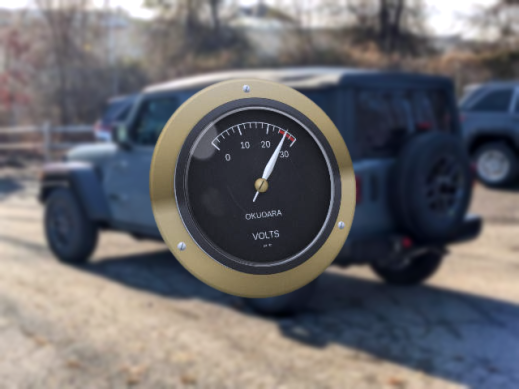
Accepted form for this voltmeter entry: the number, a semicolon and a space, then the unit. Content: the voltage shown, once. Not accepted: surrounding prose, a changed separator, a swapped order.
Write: 26; V
